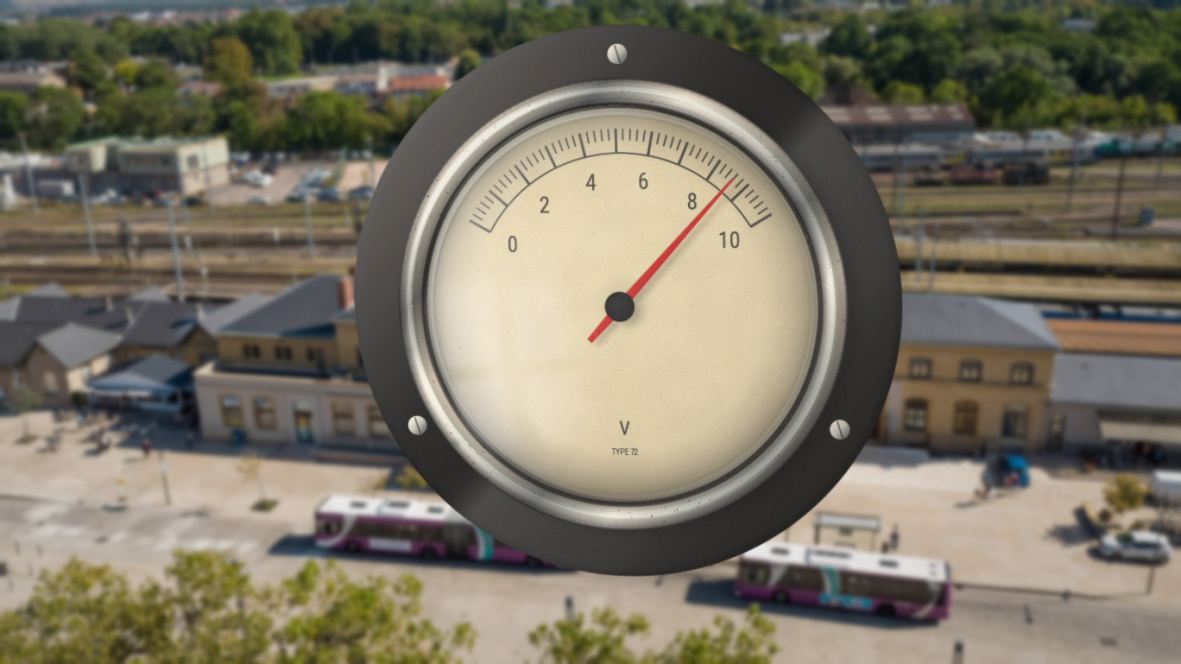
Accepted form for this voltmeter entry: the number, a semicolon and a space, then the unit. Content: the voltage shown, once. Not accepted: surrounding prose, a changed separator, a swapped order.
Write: 8.6; V
